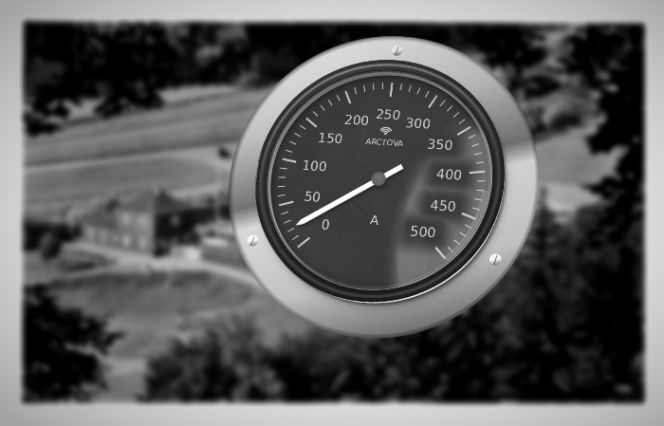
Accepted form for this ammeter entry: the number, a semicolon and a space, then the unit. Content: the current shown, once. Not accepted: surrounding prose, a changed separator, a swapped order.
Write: 20; A
